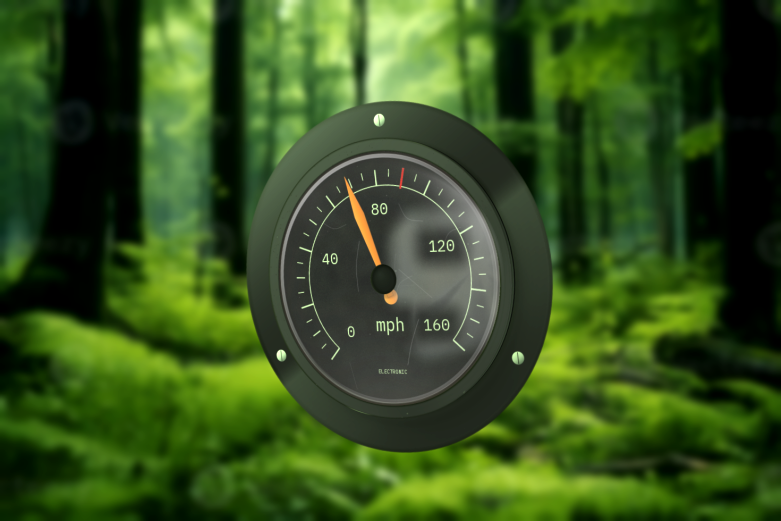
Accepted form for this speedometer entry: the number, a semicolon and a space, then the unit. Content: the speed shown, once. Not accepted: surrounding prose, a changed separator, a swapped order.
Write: 70; mph
